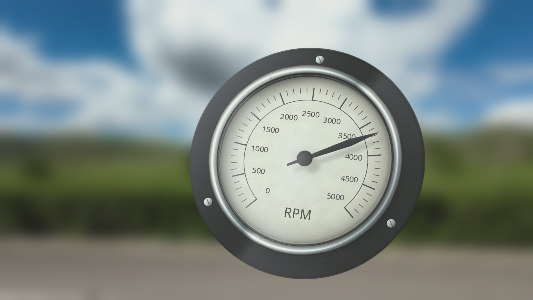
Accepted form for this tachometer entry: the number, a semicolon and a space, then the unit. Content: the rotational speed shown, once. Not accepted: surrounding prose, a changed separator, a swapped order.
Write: 3700; rpm
